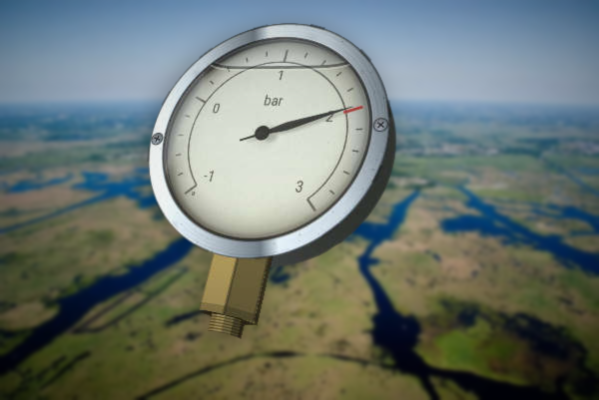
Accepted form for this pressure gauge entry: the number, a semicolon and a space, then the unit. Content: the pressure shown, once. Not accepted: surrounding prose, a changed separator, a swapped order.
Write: 2; bar
